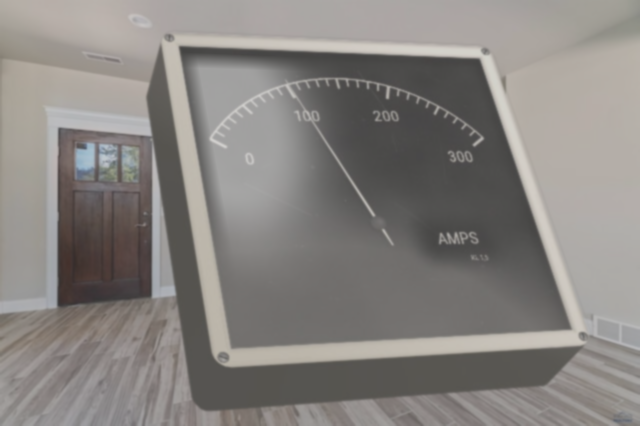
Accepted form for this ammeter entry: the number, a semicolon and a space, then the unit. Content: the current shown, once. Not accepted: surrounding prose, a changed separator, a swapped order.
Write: 100; A
